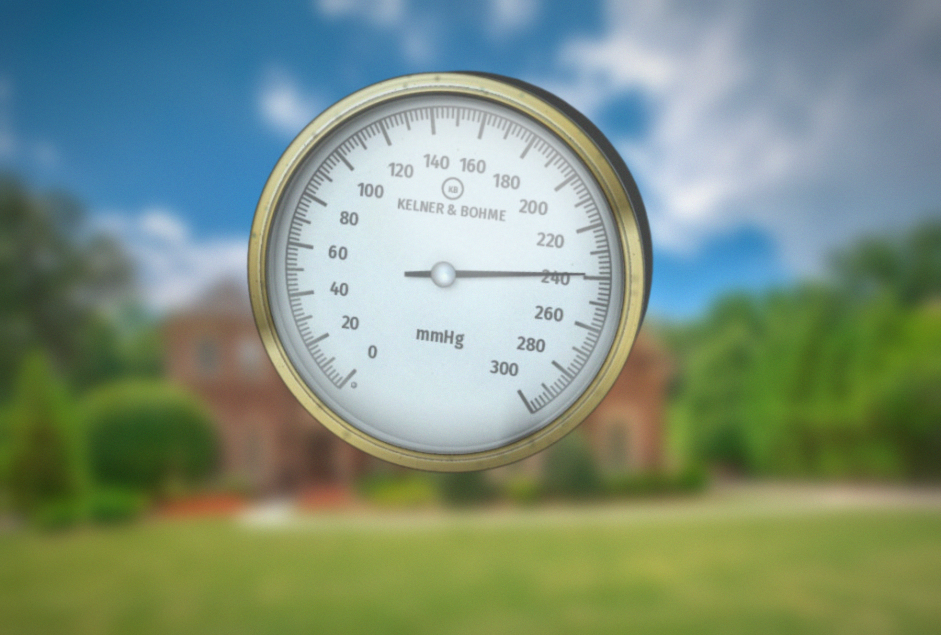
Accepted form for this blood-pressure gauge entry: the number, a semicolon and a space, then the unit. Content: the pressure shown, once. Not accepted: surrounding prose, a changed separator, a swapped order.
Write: 238; mmHg
